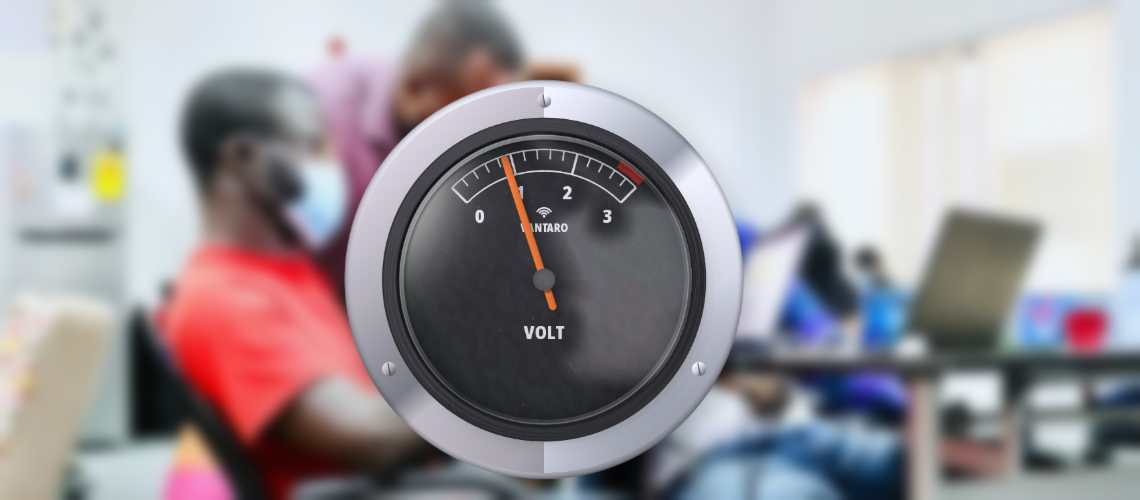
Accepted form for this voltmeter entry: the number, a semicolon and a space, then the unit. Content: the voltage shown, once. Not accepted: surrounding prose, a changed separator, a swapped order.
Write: 0.9; V
